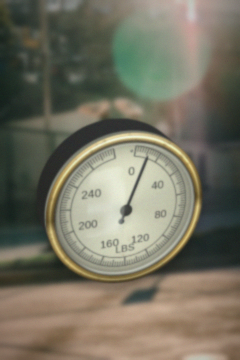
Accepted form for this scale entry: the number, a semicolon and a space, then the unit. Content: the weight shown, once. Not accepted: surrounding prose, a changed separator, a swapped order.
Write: 10; lb
